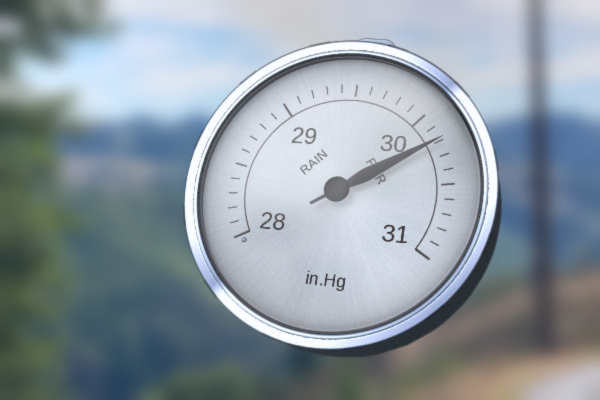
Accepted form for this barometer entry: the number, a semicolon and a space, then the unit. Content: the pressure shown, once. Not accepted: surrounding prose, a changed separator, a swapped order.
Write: 30.2; inHg
